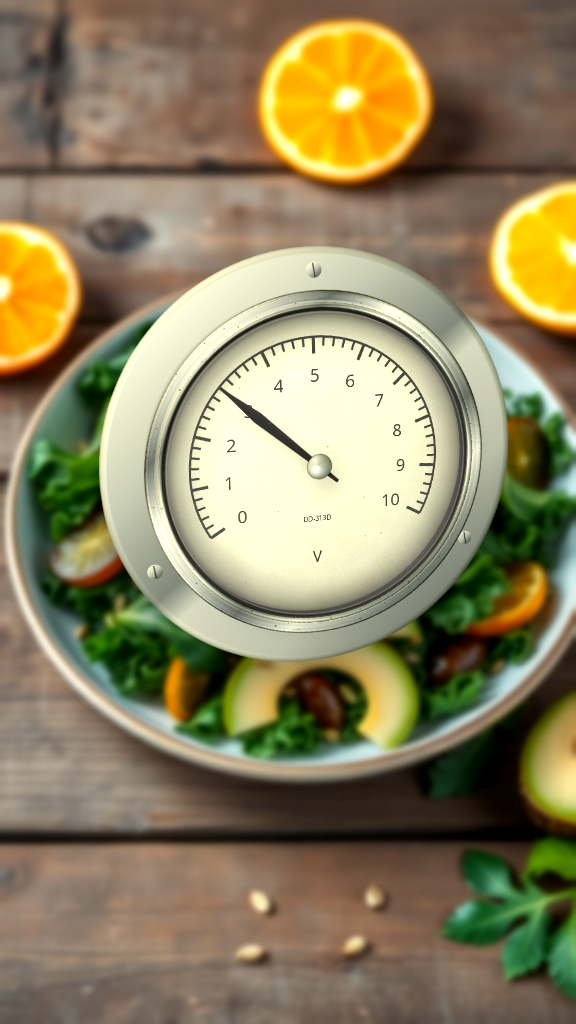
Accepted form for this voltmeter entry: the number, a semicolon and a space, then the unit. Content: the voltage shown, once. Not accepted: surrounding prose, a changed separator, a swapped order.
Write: 3; V
